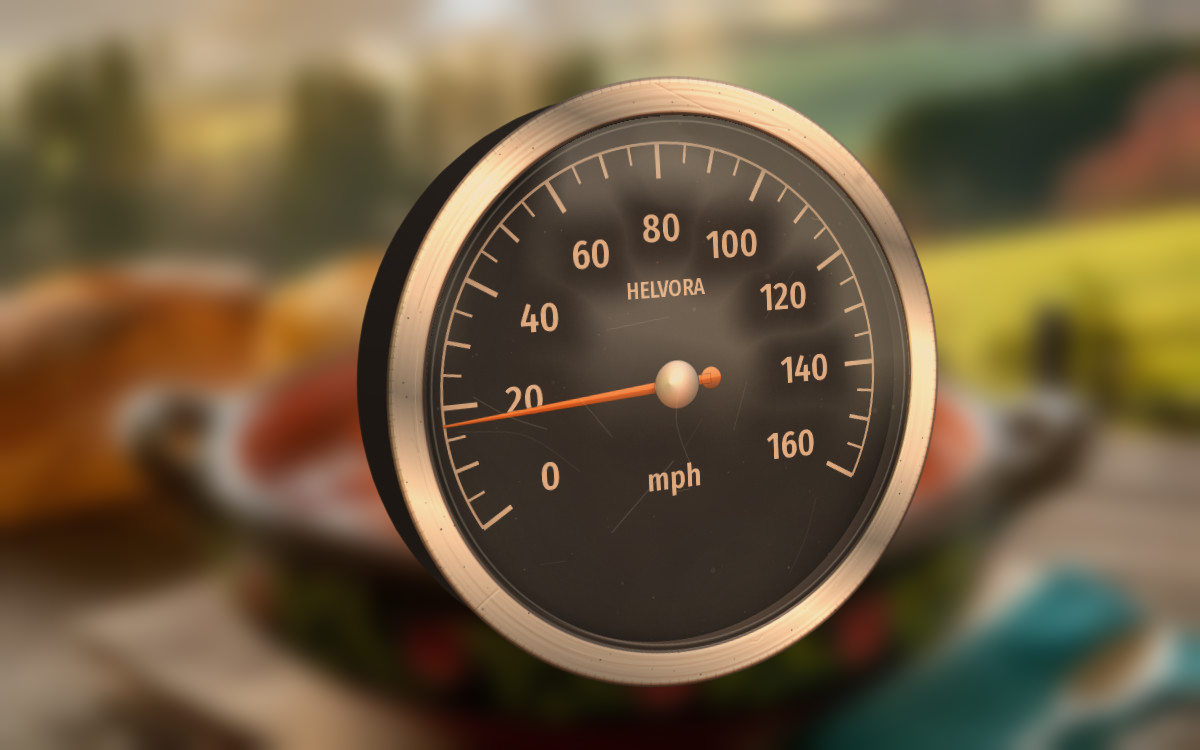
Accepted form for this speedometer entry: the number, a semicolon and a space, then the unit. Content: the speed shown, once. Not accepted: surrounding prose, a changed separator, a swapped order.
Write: 17.5; mph
